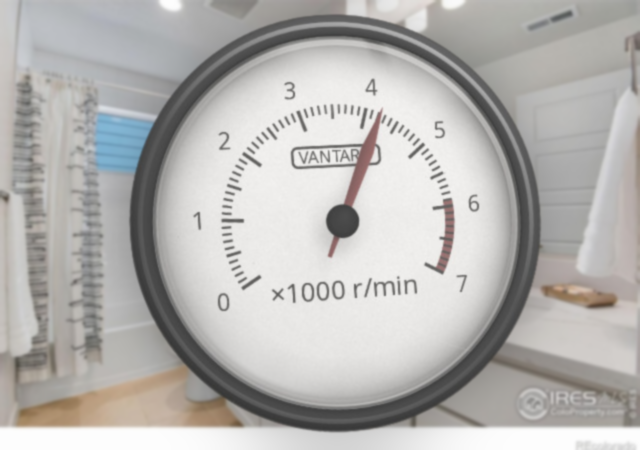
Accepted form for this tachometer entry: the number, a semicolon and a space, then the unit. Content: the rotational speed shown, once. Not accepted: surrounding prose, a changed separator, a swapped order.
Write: 4200; rpm
